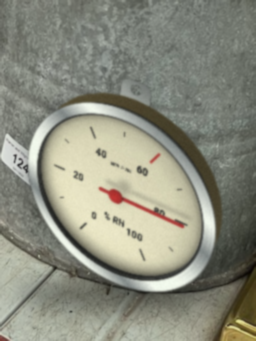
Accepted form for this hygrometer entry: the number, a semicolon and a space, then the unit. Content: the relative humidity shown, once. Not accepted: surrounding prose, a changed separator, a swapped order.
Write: 80; %
